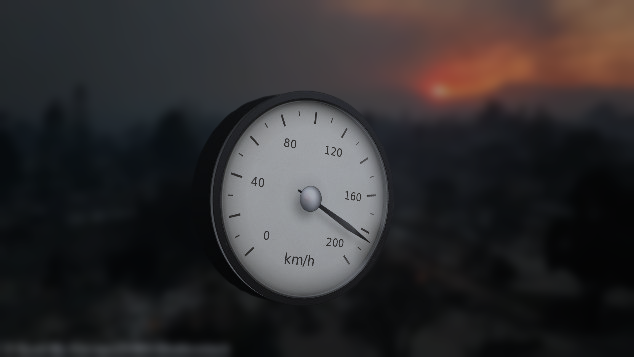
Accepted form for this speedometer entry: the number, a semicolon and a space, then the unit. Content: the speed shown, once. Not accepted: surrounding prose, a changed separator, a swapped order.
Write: 185; km/h
